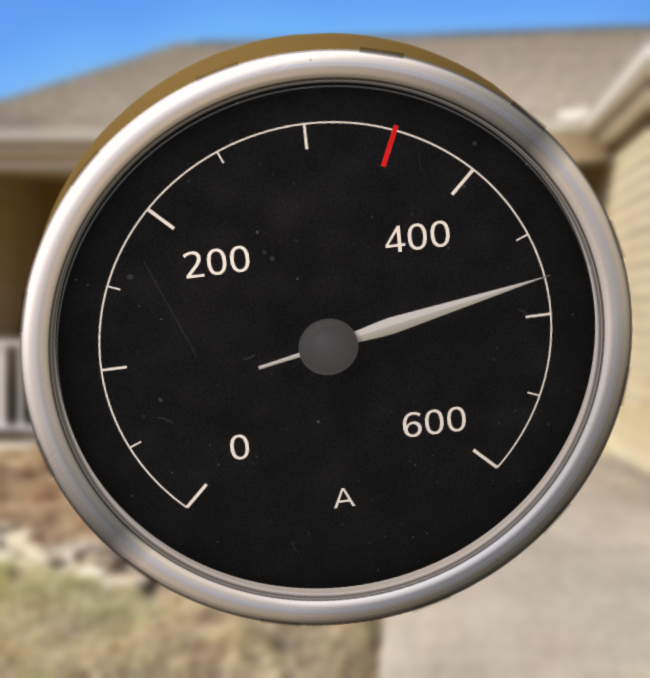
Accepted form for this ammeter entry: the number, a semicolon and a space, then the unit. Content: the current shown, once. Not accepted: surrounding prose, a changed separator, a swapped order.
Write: 475; A
